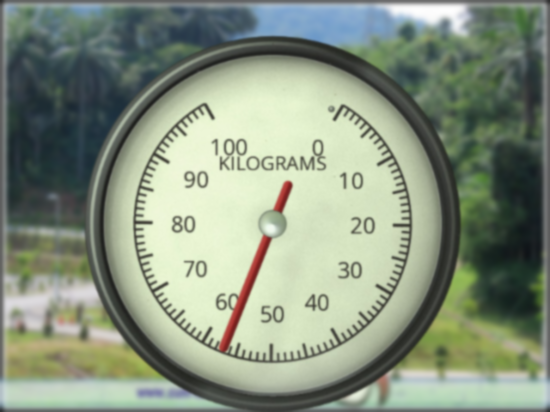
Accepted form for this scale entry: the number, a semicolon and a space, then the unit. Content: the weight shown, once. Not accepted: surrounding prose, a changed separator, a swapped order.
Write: 57; kg
